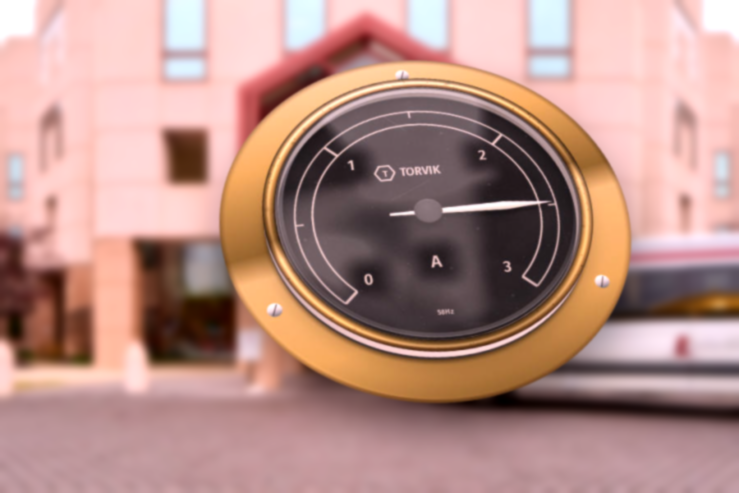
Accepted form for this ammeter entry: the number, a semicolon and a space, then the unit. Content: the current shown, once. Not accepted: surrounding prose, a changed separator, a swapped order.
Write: 2.5; A
